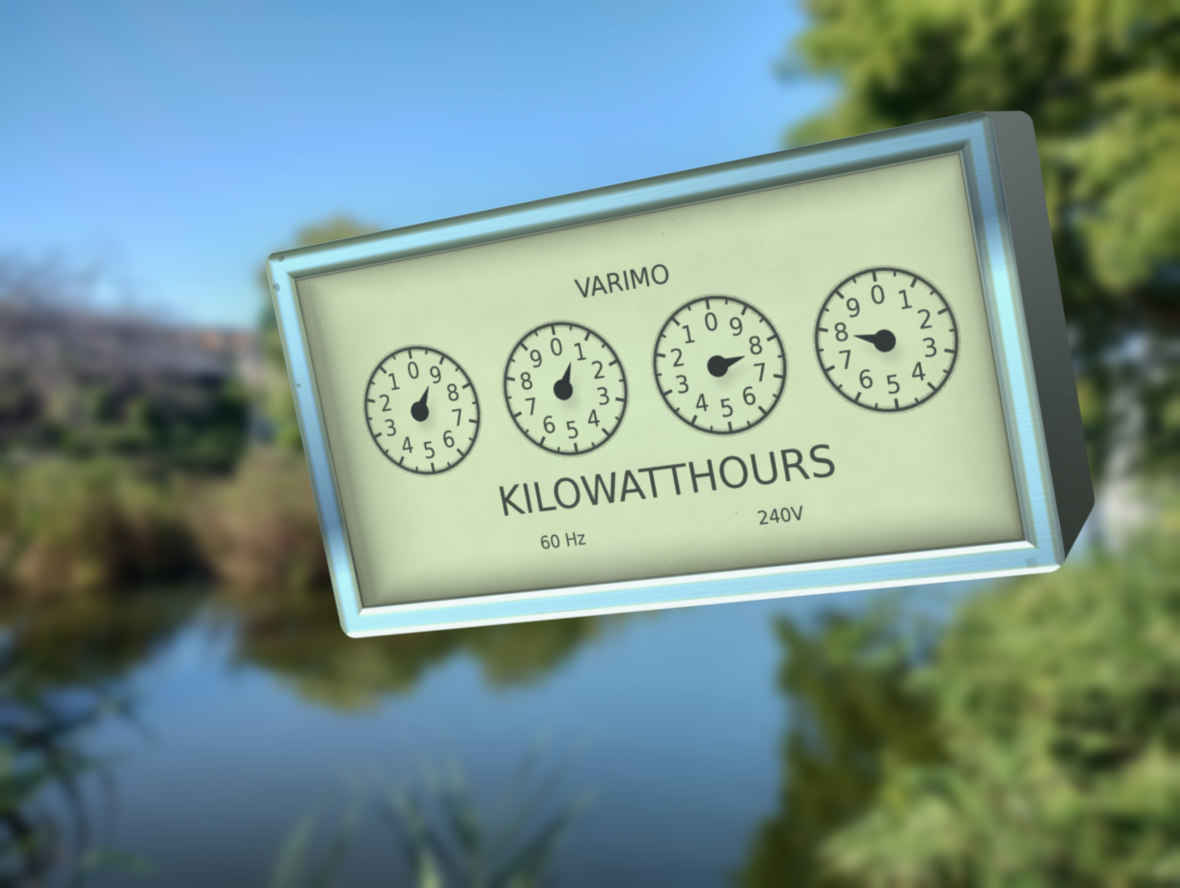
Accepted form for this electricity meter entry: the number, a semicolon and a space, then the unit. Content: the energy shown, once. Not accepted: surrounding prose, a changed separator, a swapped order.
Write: 9078; kWh
